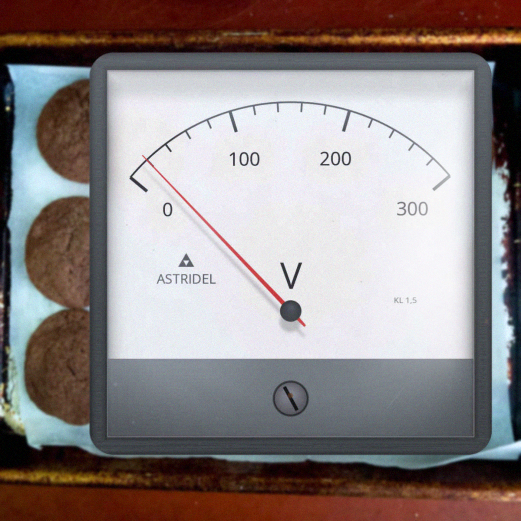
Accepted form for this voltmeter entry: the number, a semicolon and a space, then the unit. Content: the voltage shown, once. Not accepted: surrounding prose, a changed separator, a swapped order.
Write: 20; V
